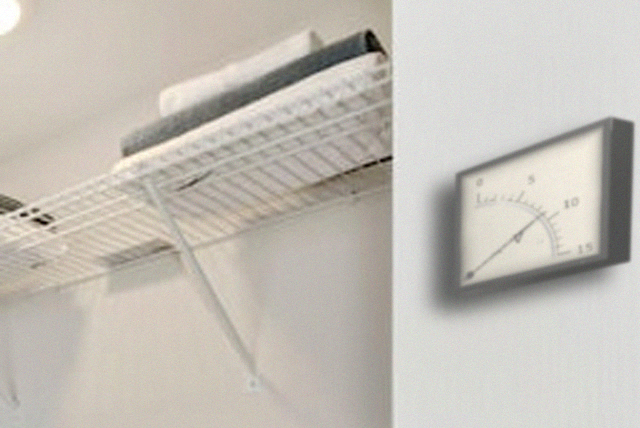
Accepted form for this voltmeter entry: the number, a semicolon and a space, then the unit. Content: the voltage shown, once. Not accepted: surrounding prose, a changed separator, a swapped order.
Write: 9; V
